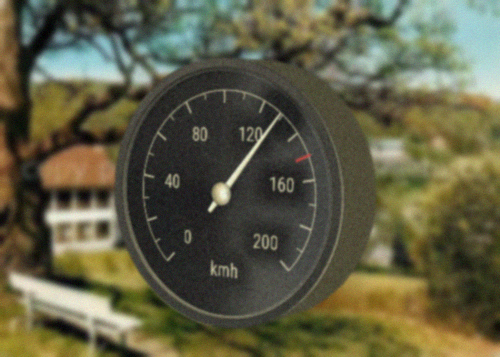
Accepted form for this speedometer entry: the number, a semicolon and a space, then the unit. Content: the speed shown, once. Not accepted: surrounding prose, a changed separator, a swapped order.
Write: 130; km/h
